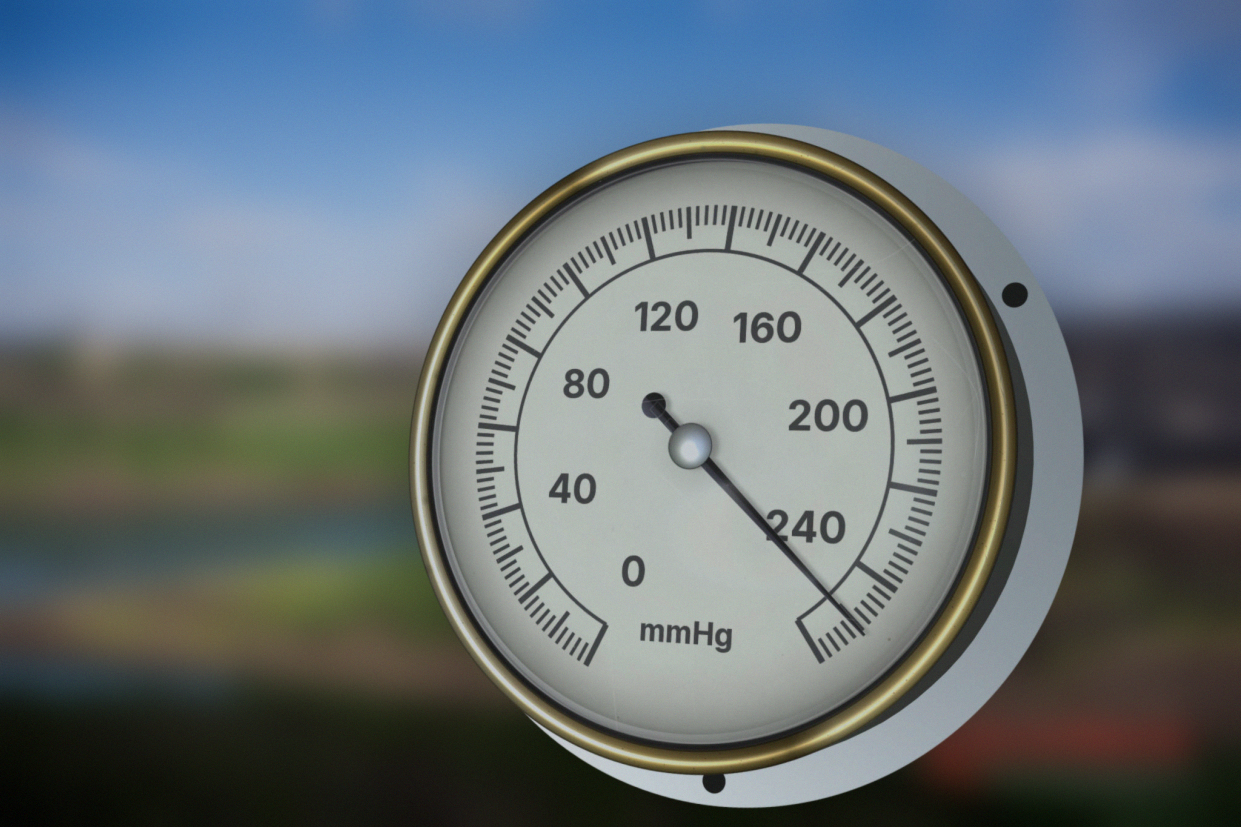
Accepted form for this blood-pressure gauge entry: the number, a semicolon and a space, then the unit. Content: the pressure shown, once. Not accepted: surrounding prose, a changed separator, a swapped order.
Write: 250; mmHg
